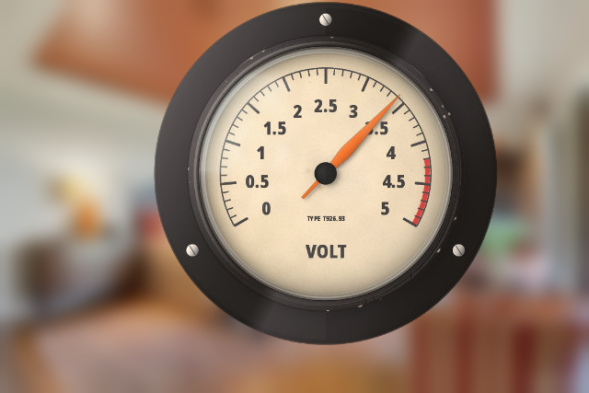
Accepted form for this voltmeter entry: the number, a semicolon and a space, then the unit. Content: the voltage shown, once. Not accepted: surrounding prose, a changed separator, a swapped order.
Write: 3.4; V
